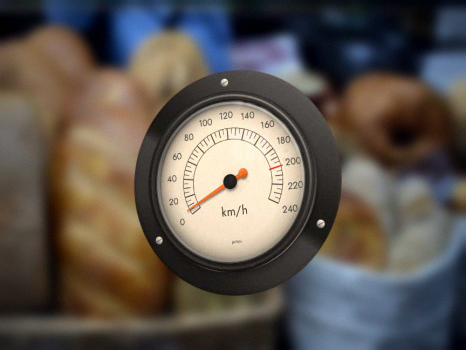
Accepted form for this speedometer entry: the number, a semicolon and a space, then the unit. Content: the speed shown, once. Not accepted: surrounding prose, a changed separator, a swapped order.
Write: 5; km/h
